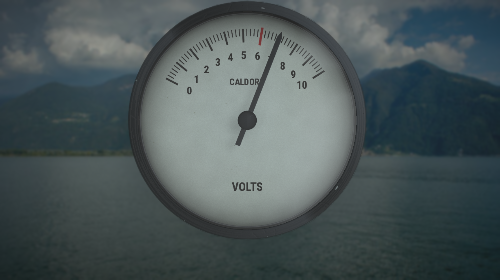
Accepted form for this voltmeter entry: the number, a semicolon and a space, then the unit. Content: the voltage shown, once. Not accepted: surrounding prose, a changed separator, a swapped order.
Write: 7; V
